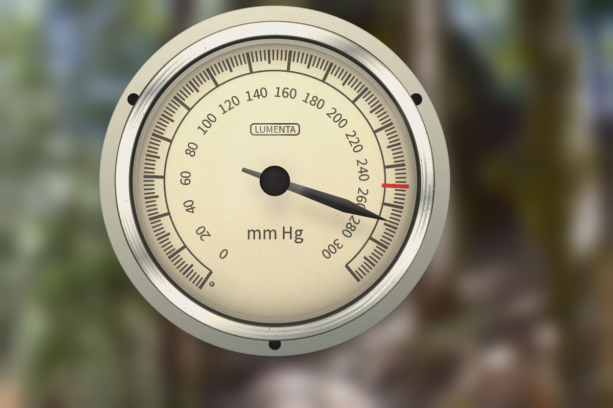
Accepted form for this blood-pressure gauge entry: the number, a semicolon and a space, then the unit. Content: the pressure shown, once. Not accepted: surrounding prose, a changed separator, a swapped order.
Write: 268; mmHg
